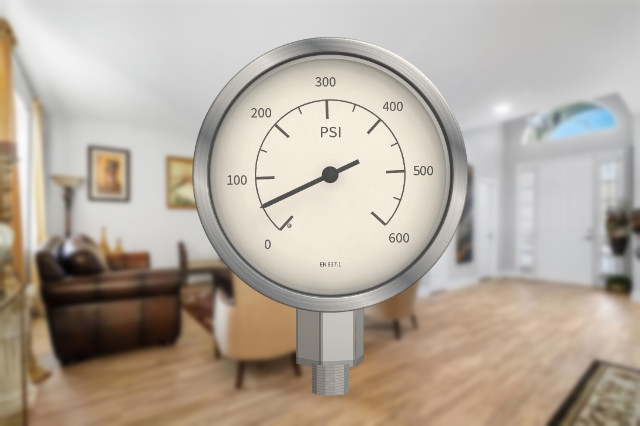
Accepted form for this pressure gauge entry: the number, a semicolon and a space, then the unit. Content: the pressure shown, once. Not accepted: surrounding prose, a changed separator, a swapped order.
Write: 50; psi
